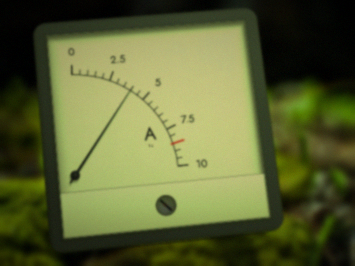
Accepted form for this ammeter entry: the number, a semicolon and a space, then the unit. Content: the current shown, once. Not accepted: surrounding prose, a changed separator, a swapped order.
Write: 4; A
